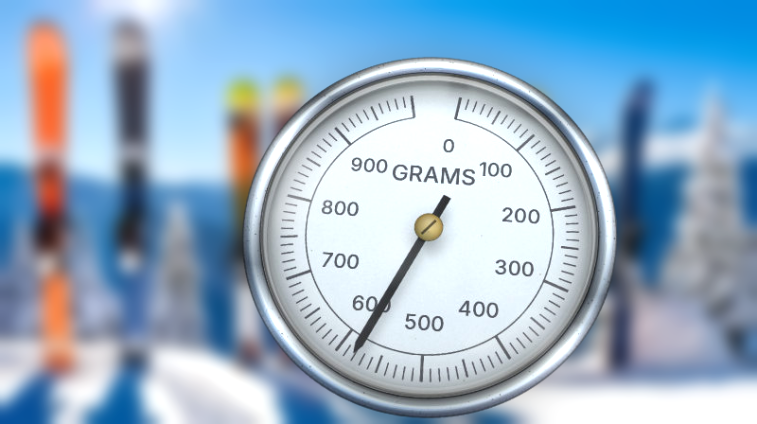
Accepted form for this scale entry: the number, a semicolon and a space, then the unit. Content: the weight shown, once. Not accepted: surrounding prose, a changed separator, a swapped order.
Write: 580; g
